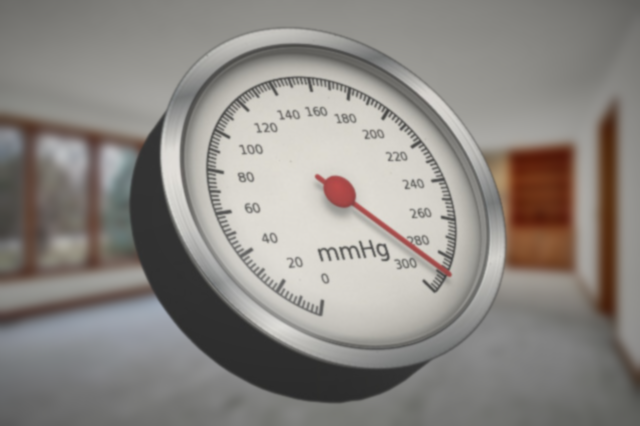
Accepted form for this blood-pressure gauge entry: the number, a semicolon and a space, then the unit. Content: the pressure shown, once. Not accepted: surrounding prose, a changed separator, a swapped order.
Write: 290; mmHg
